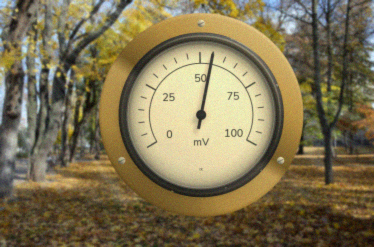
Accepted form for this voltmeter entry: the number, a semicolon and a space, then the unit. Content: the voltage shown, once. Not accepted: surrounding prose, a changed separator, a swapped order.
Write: 55; mV
